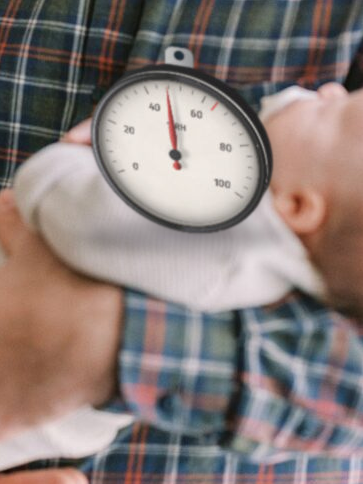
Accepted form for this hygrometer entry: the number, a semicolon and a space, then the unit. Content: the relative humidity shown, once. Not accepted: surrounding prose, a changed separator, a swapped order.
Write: 48; %
